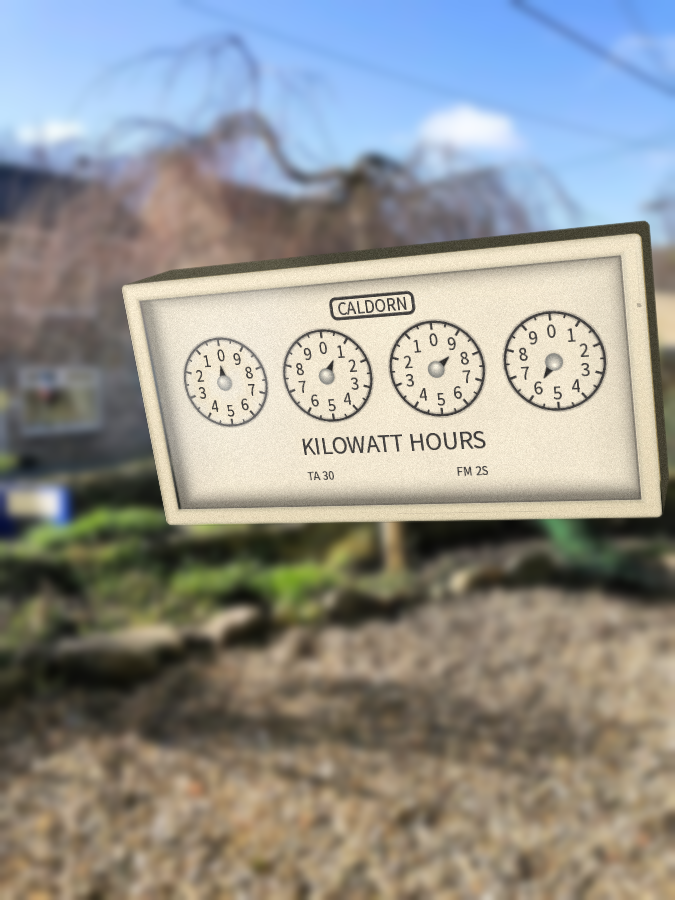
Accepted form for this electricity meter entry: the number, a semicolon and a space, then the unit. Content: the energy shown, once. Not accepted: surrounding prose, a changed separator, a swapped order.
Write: 86; kWh
